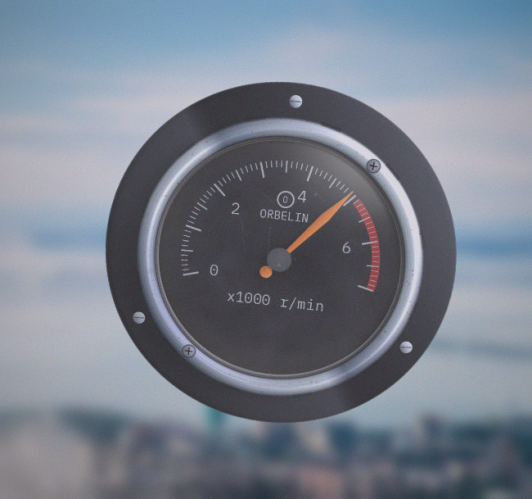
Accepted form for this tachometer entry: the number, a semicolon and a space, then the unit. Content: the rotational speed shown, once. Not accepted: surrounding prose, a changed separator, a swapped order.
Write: 4900; rpm
